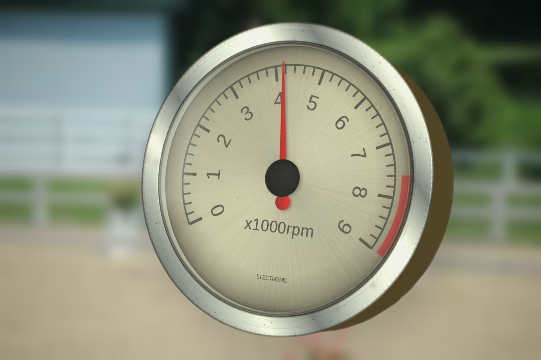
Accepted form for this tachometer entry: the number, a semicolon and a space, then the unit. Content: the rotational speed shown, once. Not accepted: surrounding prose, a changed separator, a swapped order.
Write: 4200; rpm
